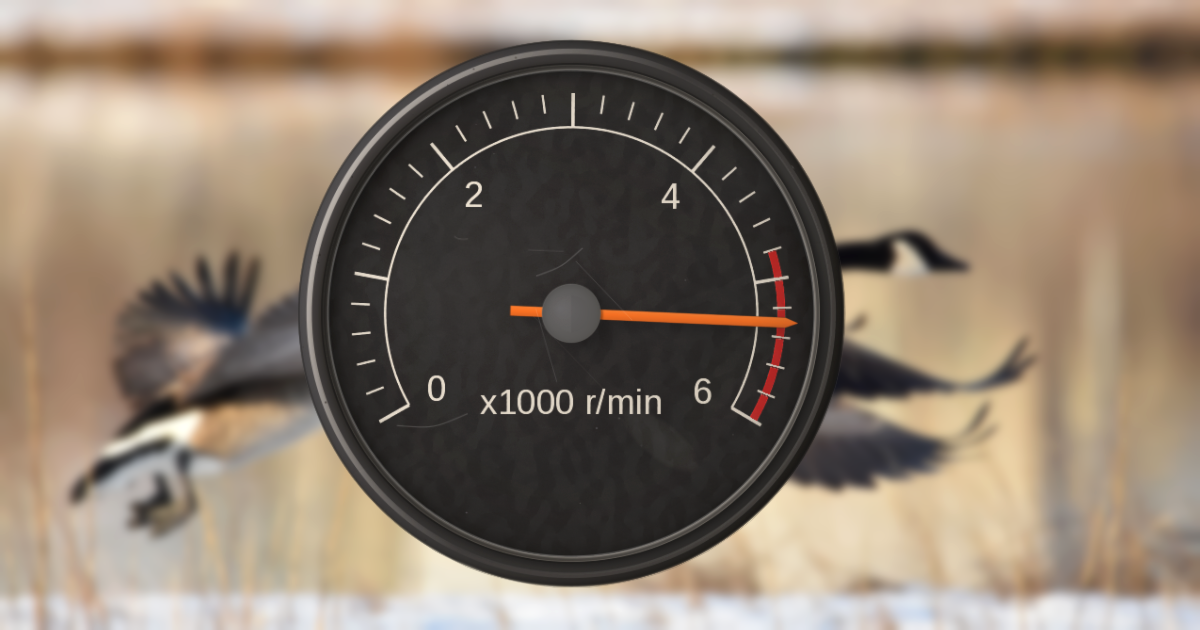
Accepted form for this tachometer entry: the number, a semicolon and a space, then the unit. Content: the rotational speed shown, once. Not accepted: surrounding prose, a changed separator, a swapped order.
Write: 5300; rpm
